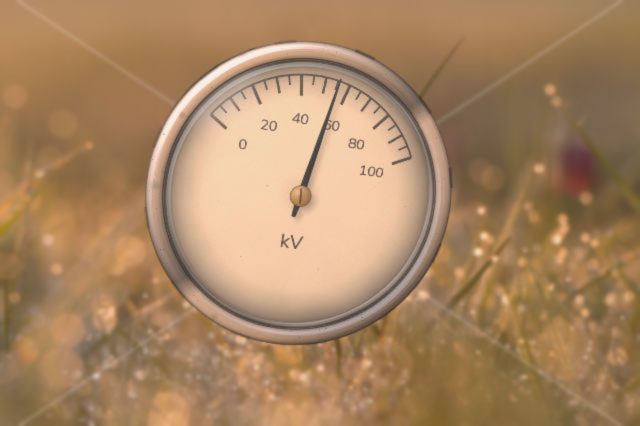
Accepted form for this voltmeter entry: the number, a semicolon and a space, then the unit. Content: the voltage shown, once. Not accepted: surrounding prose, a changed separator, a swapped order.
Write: 55; kV
